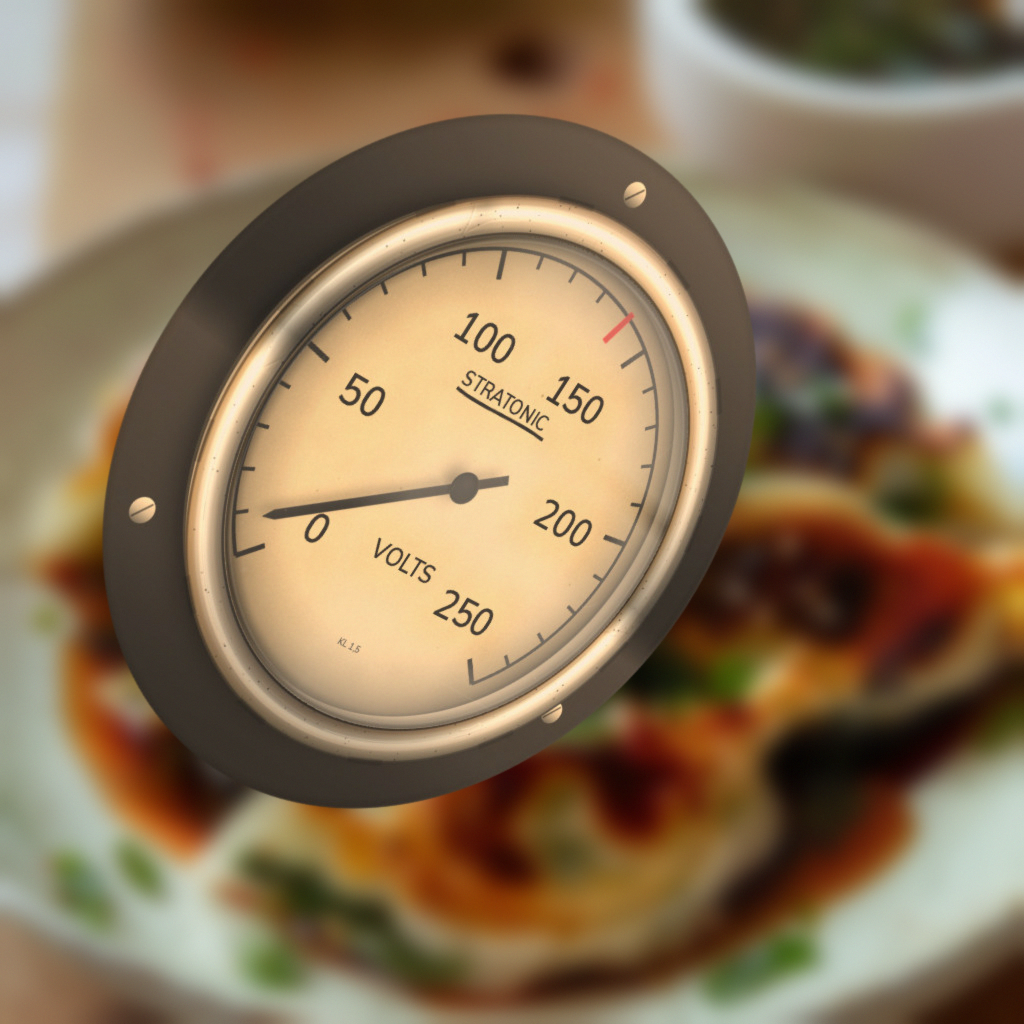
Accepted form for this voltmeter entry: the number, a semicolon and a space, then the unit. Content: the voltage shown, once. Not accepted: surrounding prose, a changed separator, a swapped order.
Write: 10; V
